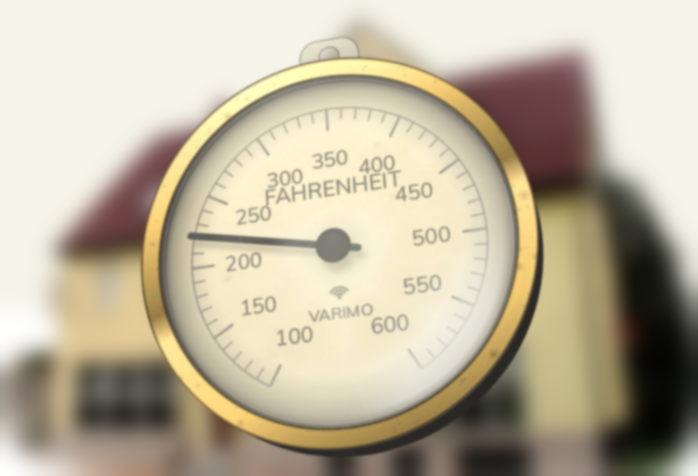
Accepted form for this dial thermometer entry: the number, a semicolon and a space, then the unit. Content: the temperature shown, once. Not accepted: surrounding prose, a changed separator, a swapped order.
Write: 220; °F
